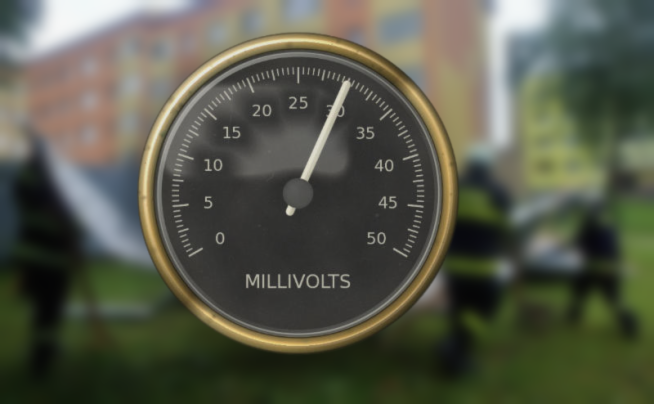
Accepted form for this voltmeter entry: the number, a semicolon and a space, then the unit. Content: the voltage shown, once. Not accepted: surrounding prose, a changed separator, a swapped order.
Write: 30; mV
